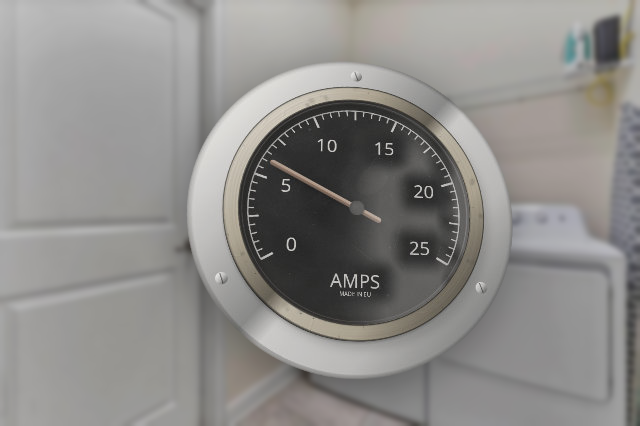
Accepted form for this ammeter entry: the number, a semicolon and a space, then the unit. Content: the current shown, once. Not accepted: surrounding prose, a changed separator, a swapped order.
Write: 6; A
